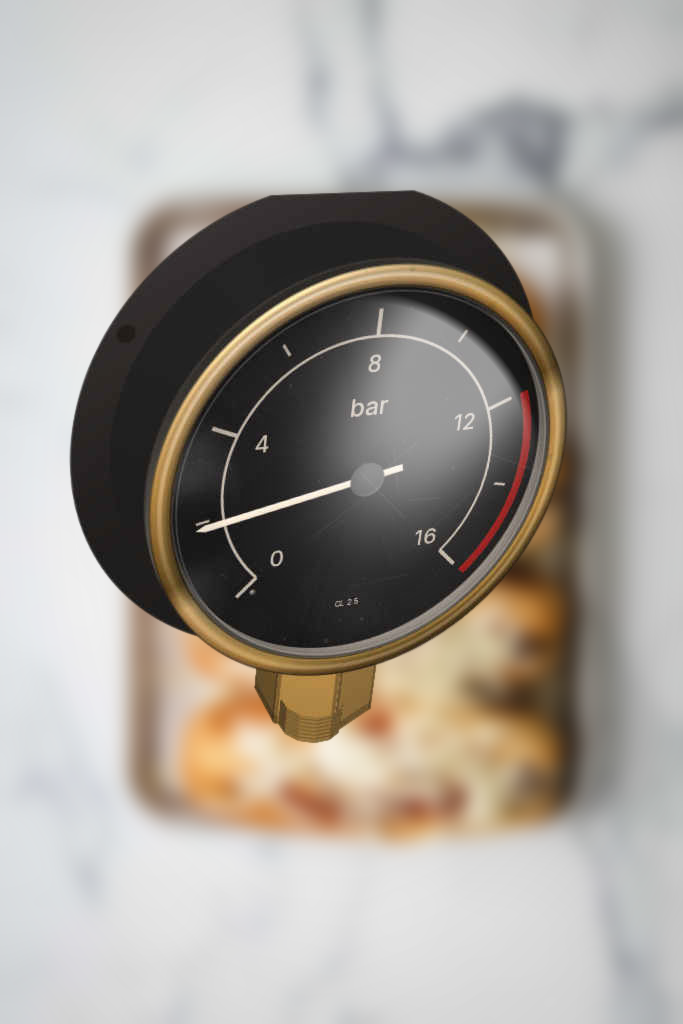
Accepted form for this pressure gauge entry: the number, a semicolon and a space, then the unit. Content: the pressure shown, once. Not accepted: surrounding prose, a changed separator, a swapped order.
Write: 2; bar
